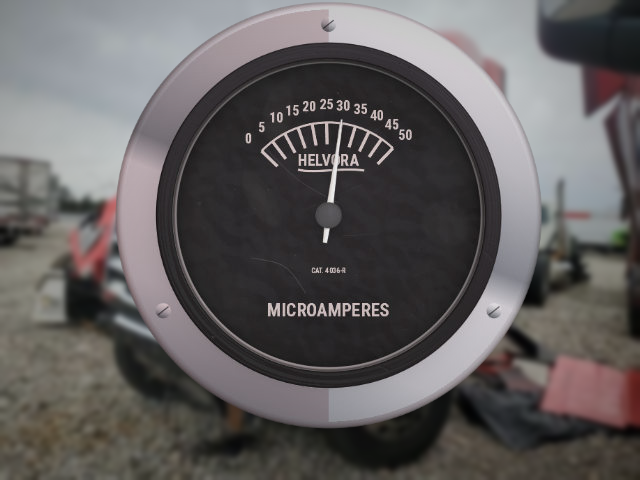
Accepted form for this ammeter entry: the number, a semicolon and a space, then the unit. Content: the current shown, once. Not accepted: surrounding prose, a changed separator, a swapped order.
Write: 30; µA
